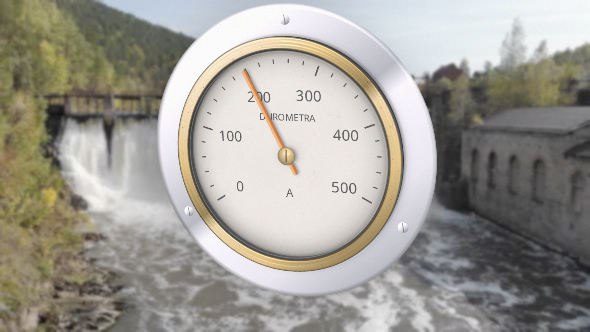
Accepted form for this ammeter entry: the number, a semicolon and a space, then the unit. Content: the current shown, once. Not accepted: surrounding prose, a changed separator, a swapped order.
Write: 200; A
